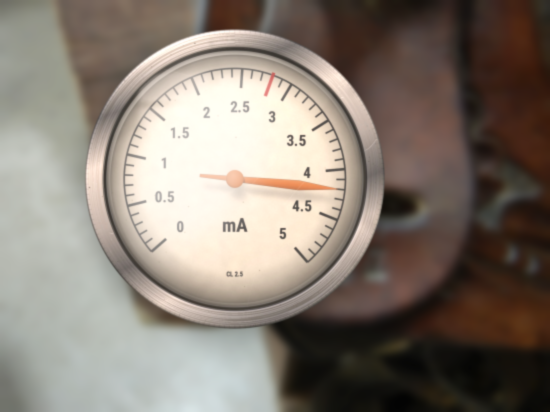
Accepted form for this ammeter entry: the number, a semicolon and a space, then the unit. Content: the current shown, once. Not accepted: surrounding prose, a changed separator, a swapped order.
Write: 4.2; mA
